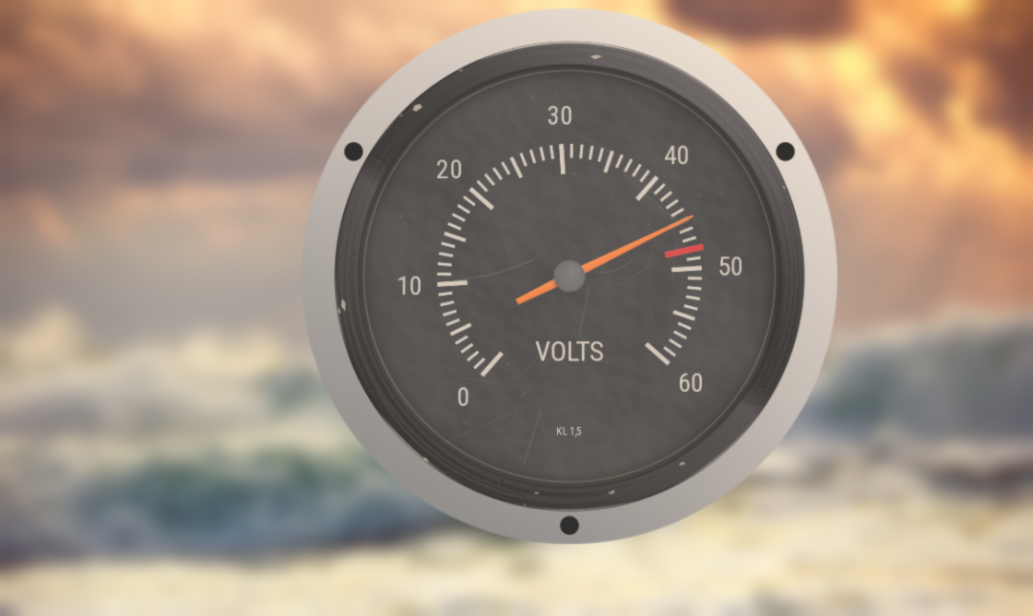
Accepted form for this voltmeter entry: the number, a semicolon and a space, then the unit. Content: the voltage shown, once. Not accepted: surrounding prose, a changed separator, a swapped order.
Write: 45; V
